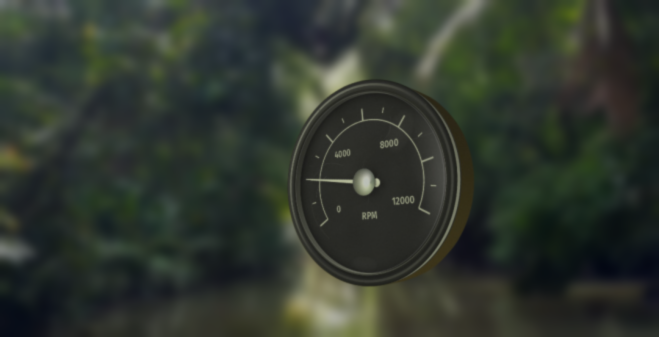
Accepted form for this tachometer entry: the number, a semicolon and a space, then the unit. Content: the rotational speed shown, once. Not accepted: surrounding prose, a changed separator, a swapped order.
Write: 2000; rpm
